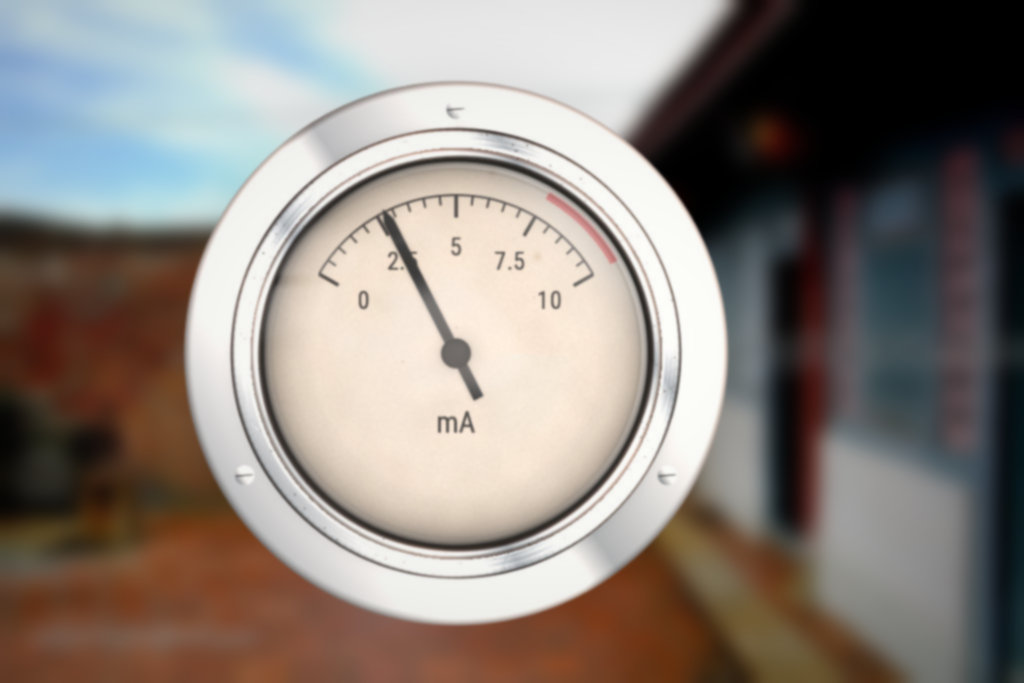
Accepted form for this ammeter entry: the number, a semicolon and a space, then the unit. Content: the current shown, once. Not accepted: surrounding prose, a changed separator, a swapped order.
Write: 2.75; mA
